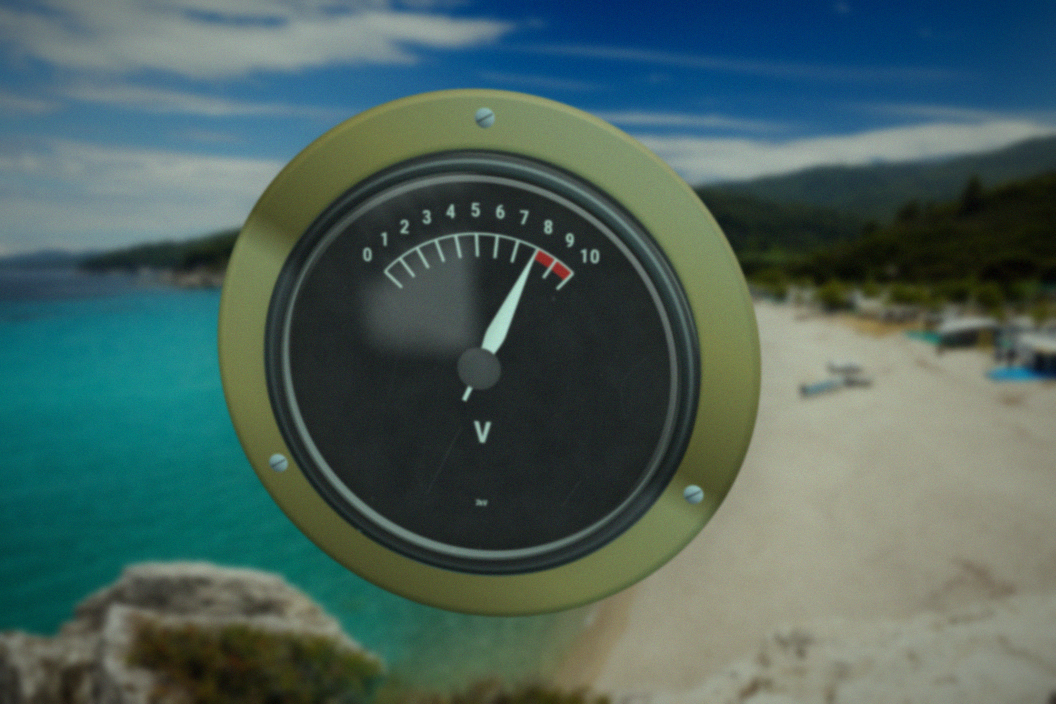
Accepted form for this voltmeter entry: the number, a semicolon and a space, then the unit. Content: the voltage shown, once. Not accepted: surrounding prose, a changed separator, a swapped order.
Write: 8; V
